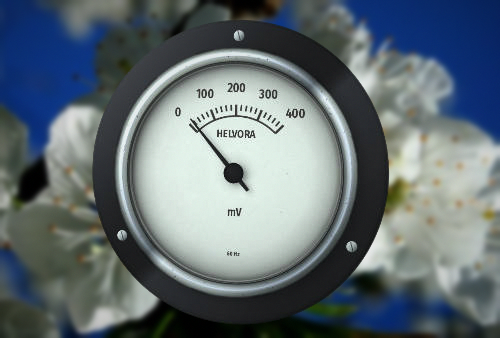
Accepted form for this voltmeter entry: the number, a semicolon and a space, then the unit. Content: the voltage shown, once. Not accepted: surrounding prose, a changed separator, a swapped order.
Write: 20; mV
